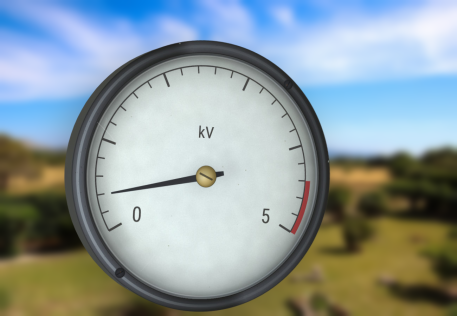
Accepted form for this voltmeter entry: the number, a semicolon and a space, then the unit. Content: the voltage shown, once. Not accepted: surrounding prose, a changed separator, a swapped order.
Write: 0.4; kV
